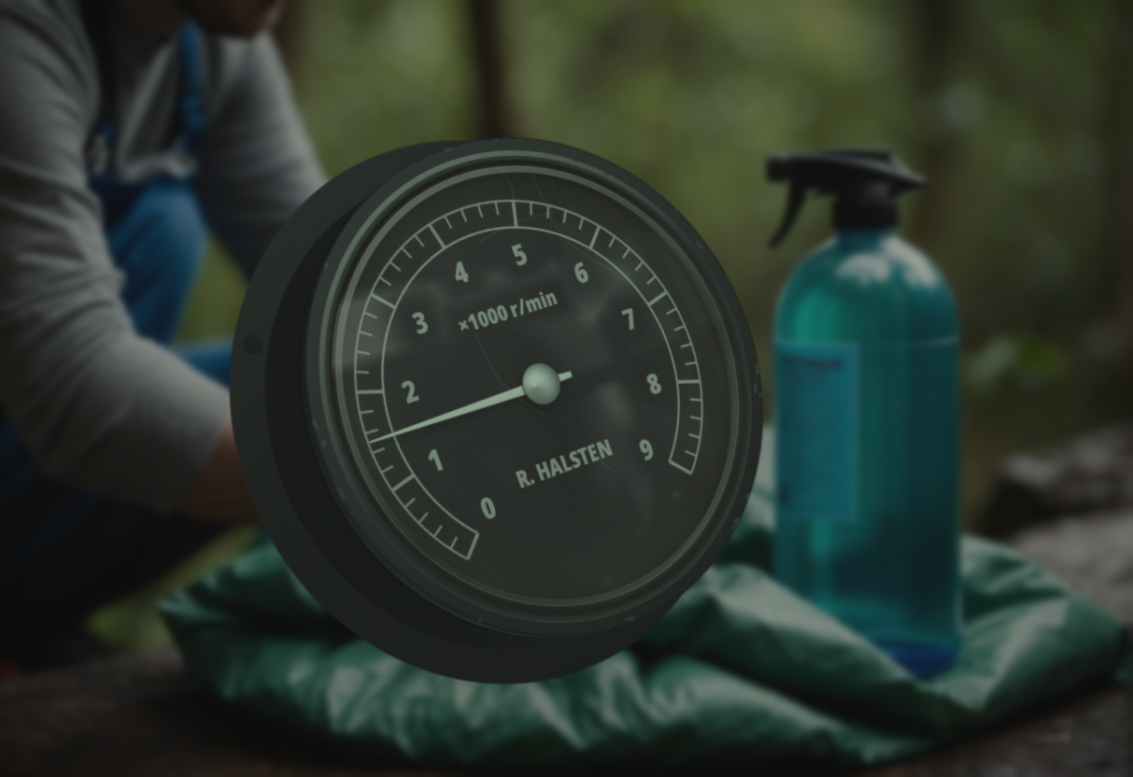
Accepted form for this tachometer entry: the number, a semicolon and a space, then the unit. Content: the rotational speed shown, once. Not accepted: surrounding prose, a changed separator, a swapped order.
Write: 1500; rpm
